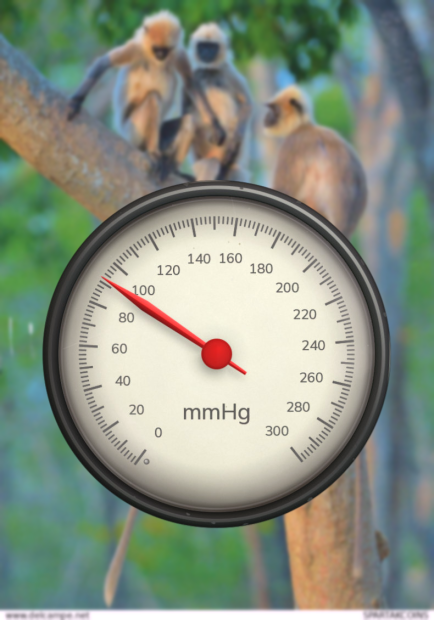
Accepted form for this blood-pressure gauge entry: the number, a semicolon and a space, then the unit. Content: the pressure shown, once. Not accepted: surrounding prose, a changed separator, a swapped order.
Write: 92; mmHg
